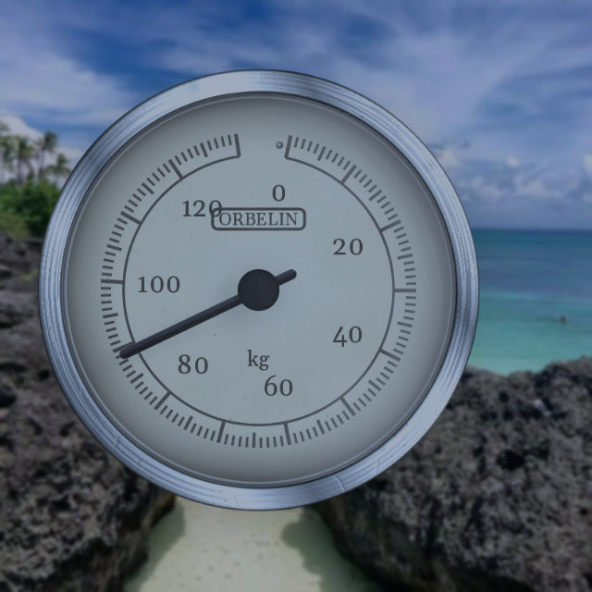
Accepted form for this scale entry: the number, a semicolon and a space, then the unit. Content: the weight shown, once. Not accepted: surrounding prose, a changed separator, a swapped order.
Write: 89; kg
